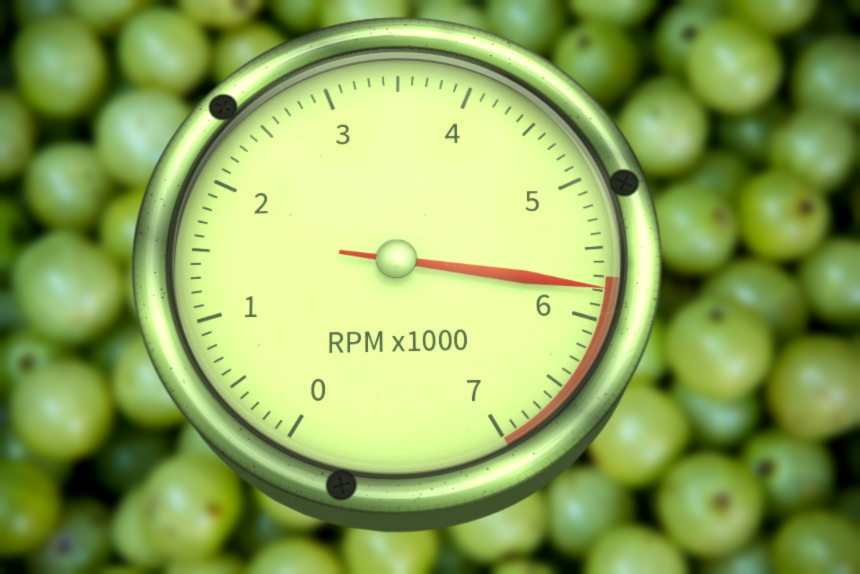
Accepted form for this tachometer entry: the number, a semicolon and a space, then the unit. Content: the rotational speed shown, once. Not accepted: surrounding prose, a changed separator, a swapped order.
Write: 5800; rpm
